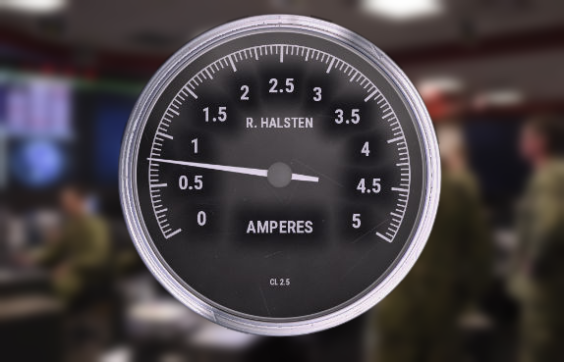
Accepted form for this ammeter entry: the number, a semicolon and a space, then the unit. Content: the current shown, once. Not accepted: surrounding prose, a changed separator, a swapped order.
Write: 0.75; A
